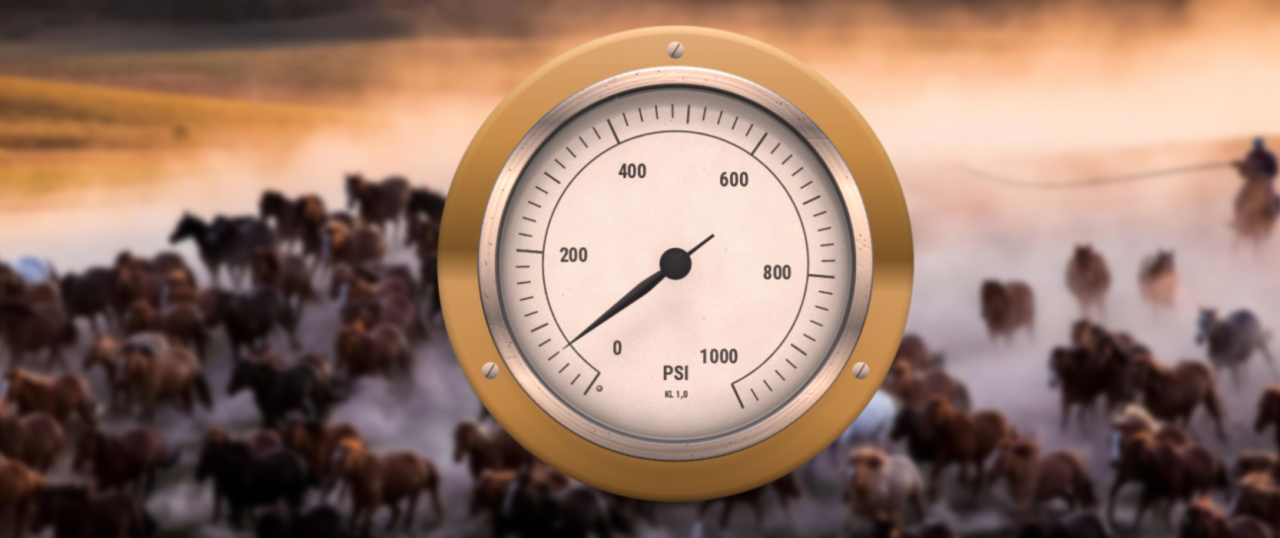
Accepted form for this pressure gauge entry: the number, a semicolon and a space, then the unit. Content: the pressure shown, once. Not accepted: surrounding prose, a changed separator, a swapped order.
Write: 60; psi
